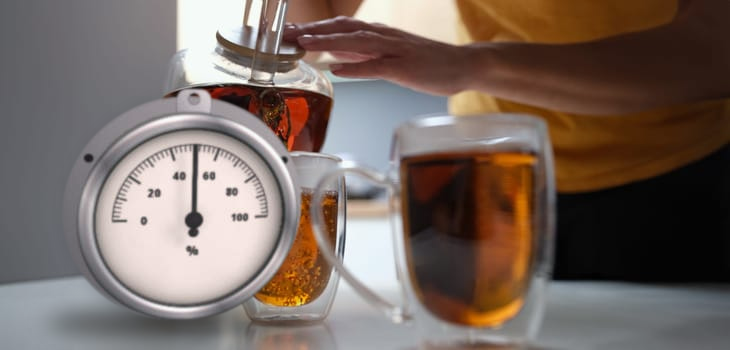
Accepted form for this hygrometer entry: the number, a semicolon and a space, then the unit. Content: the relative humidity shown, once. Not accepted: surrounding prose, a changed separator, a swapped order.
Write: 50; %
